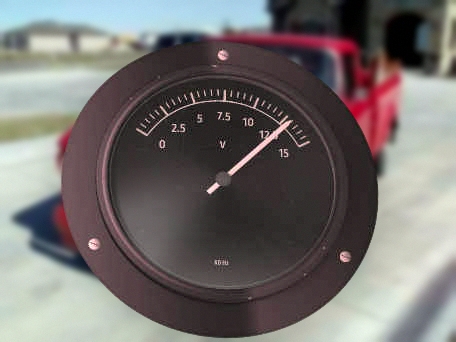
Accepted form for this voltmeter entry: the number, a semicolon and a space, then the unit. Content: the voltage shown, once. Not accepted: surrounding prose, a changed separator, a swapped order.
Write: 13; V
